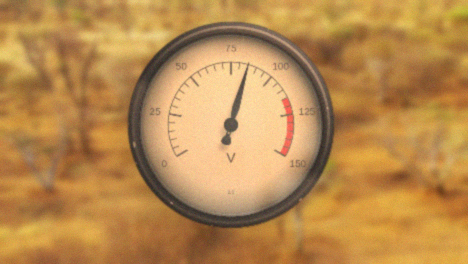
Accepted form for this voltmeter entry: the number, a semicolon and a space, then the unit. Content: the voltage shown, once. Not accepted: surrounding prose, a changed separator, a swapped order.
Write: 85; V
